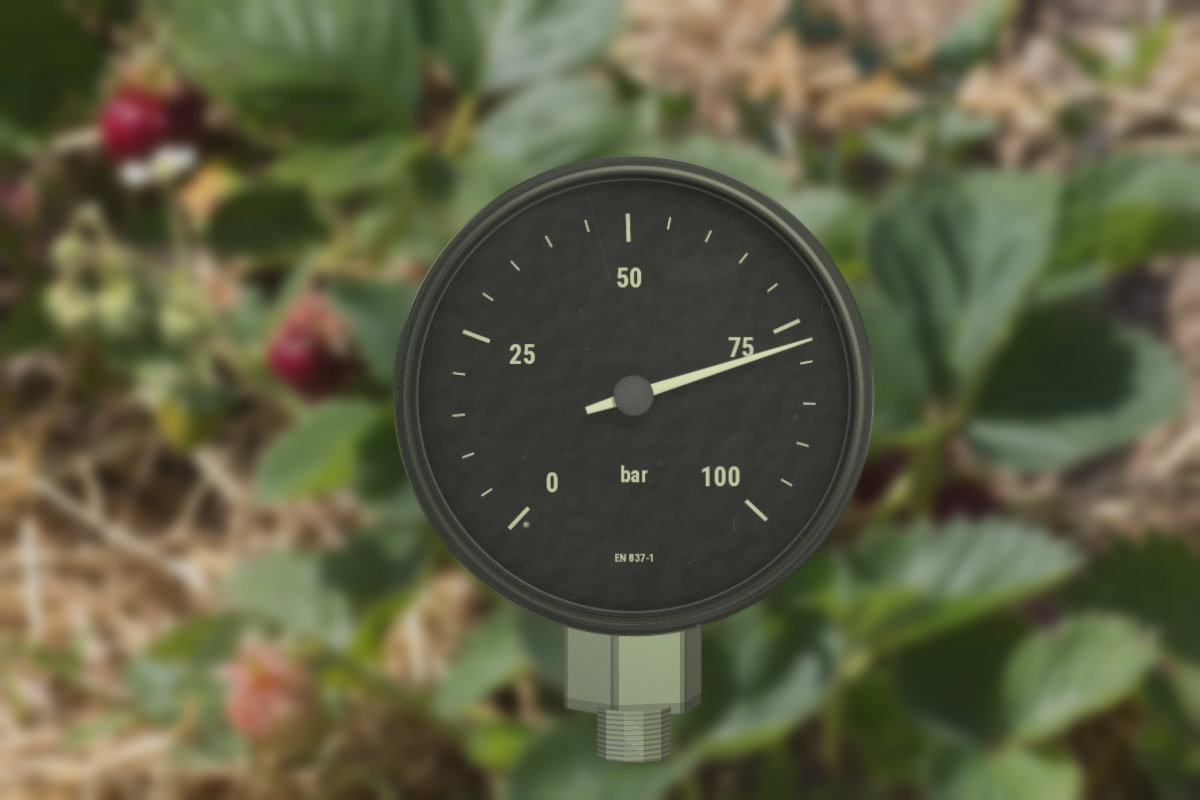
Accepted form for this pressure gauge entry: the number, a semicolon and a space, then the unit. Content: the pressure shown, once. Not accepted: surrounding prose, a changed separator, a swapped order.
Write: 77.5; bar
